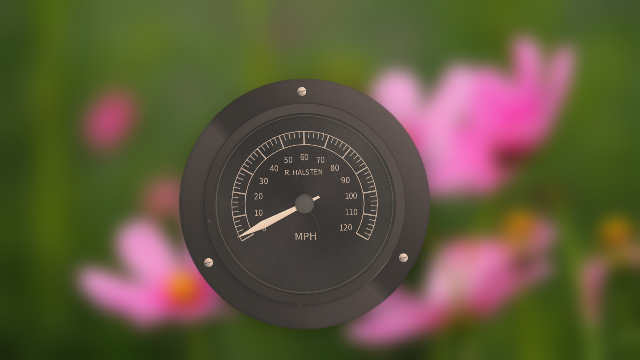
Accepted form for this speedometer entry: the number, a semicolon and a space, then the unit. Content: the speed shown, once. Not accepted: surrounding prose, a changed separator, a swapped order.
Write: 2; mph
